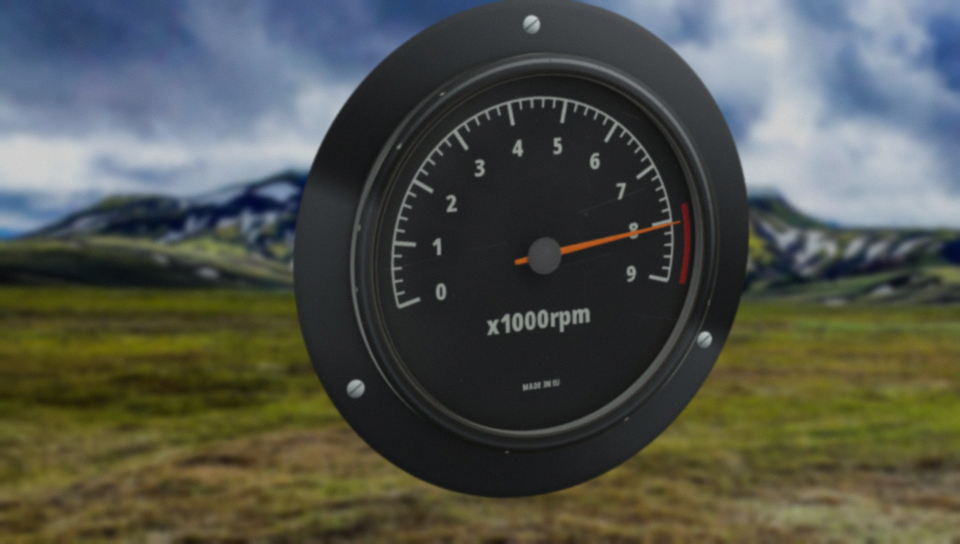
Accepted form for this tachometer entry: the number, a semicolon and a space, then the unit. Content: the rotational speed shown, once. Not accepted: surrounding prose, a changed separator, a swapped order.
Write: 8000; rpm
